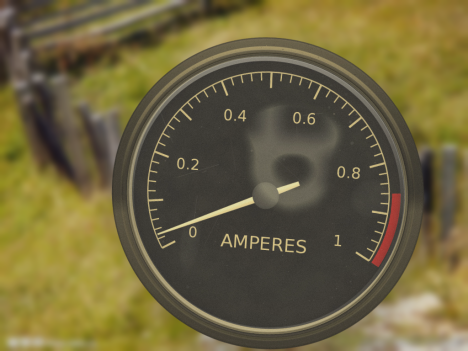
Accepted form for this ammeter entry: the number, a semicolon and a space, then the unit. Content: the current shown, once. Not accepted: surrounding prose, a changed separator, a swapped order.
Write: 0.03; A
